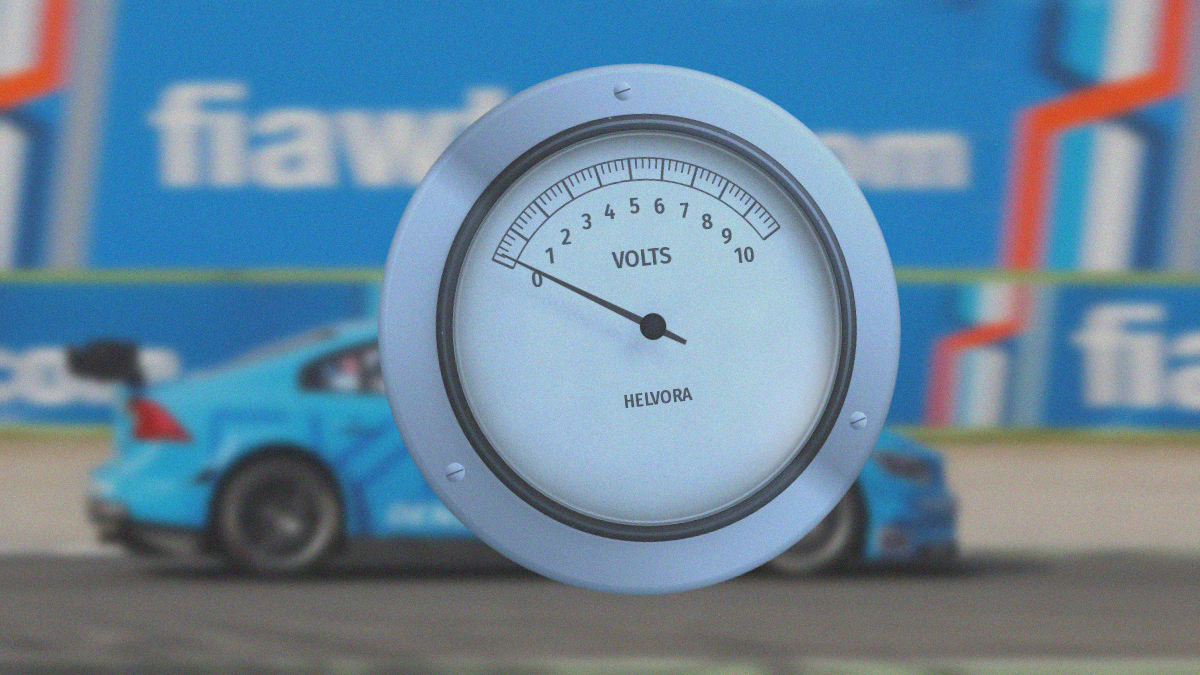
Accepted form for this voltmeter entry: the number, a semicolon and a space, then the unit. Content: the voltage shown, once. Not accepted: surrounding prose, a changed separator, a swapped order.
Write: 0.2; V
